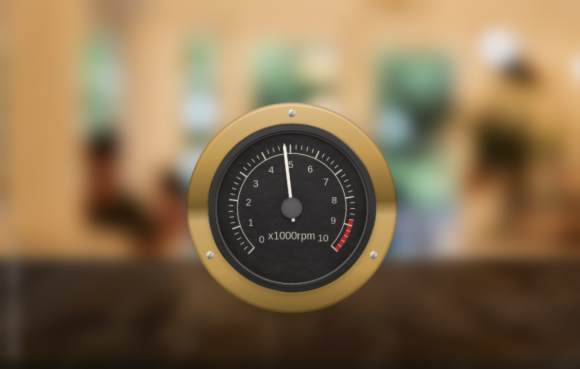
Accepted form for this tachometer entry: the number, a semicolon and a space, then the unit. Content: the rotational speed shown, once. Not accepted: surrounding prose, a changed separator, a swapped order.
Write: 4800; rpm
